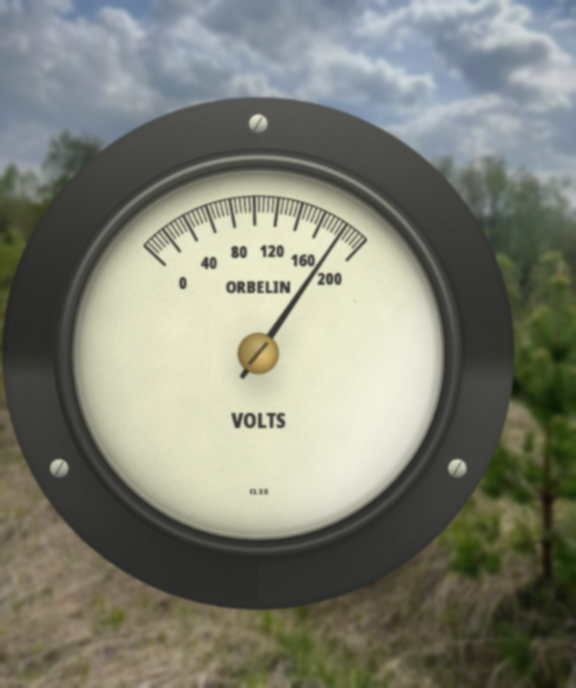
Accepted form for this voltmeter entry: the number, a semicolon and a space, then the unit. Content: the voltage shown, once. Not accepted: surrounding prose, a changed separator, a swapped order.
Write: 180; V
